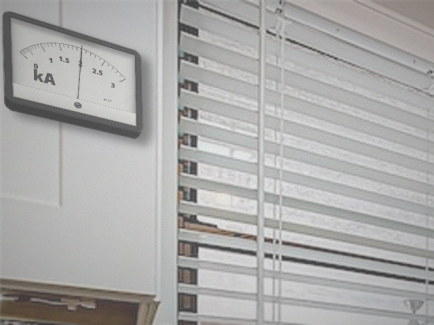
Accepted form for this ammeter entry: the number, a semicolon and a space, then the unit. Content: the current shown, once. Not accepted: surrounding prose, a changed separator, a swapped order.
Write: 2; kA
